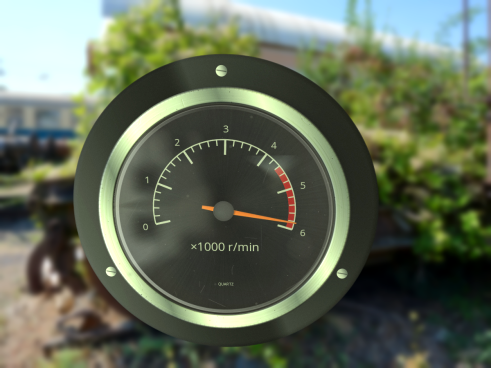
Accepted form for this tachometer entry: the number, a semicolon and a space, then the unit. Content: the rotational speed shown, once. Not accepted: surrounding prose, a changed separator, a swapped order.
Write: 5800; rpm
